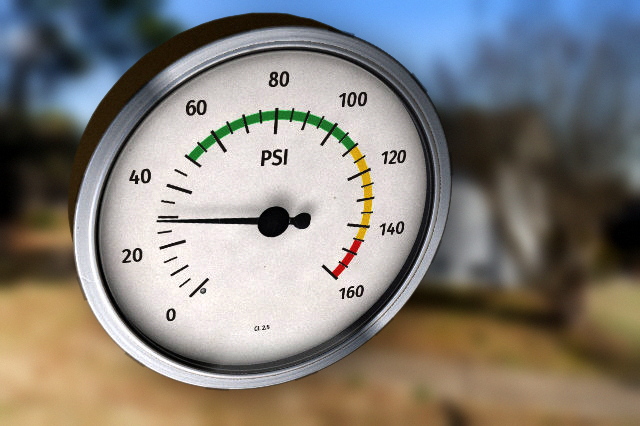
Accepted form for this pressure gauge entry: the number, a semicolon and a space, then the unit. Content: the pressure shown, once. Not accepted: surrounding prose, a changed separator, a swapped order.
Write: 30; psi
